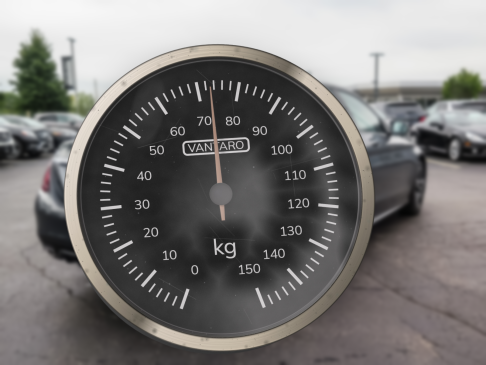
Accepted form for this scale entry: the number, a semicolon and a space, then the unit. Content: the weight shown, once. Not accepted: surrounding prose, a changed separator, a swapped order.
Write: 73; kg
